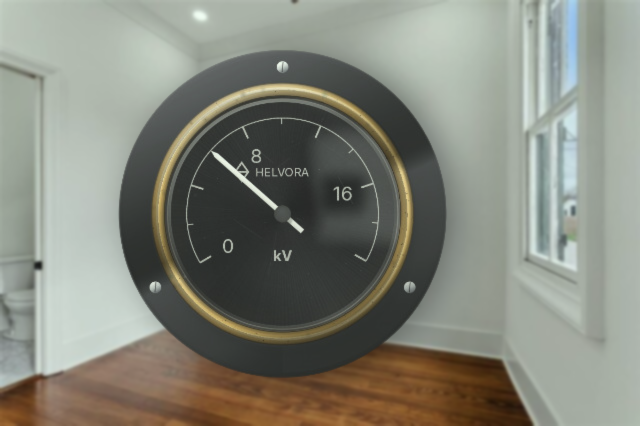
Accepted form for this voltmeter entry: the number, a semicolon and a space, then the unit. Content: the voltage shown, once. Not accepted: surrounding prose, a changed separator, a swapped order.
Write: 6; kV
